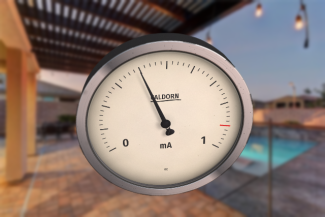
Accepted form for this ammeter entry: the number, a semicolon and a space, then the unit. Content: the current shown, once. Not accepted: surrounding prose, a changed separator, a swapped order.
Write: 0.4; mA
